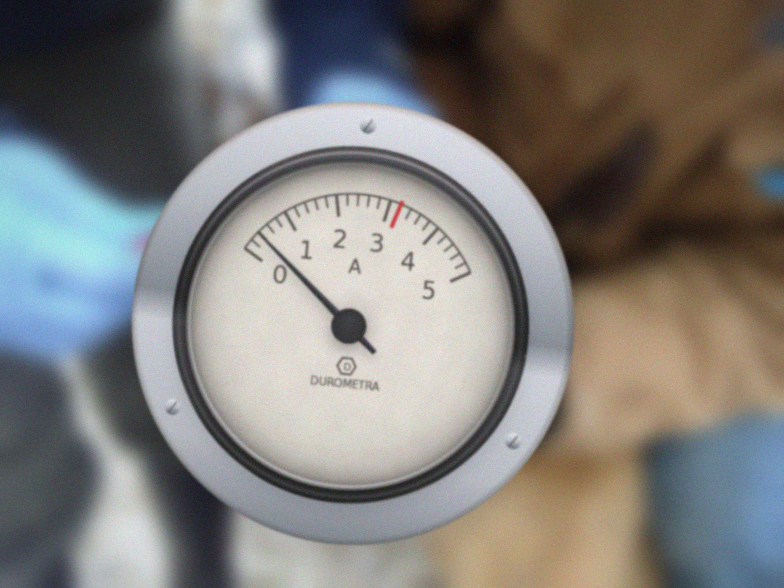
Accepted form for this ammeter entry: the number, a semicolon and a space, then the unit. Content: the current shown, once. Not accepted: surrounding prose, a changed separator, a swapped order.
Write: 0.4; A
